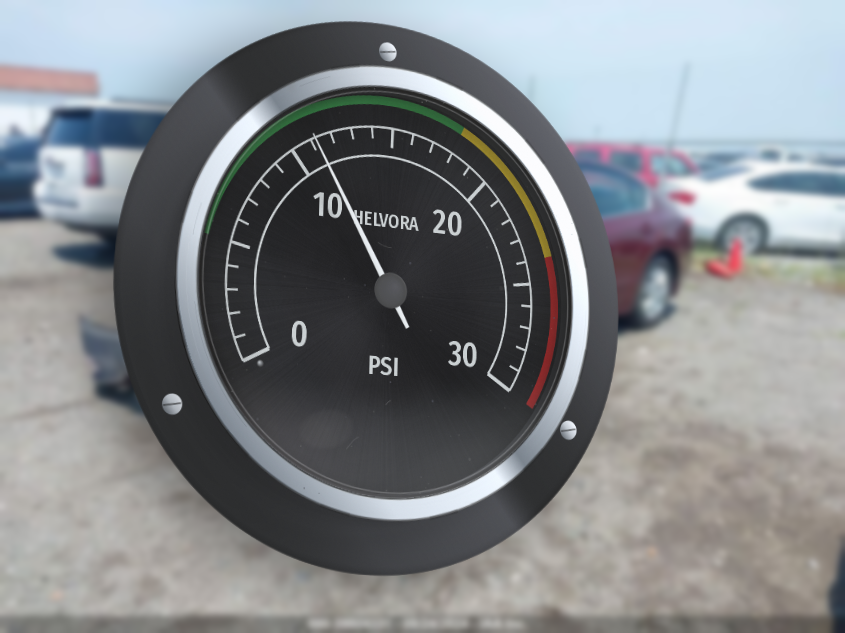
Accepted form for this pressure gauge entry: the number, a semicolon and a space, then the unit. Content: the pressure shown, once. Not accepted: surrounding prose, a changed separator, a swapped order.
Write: 11; psi
